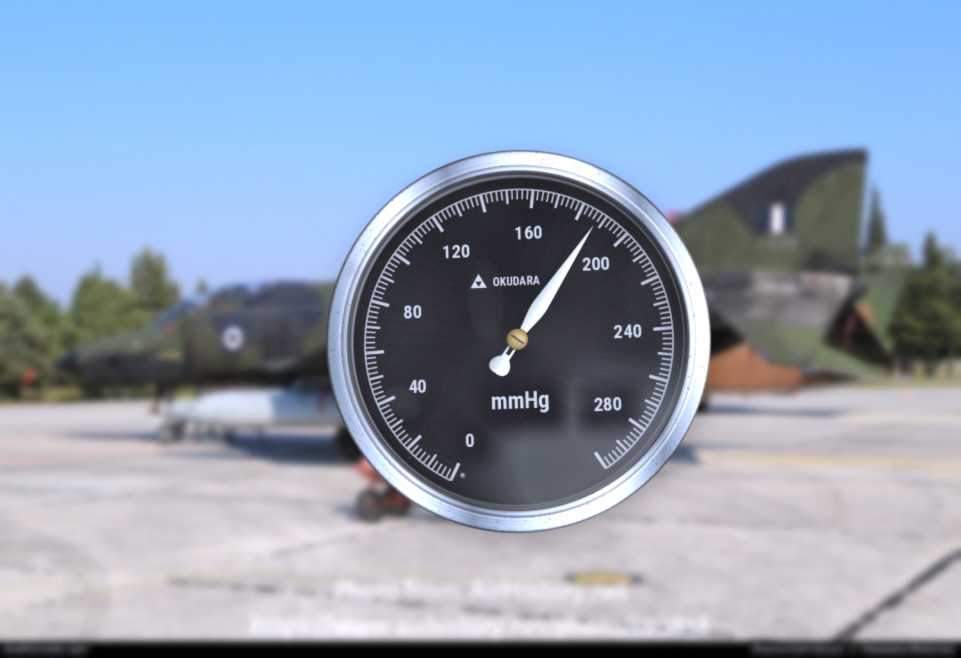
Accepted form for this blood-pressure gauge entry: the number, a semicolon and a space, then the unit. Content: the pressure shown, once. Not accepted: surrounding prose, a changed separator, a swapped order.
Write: 188; mmHg
